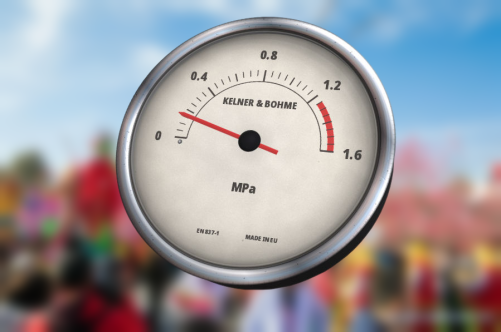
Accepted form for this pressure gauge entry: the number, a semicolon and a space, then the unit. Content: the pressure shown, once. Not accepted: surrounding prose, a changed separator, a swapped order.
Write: 0.15; MPa
